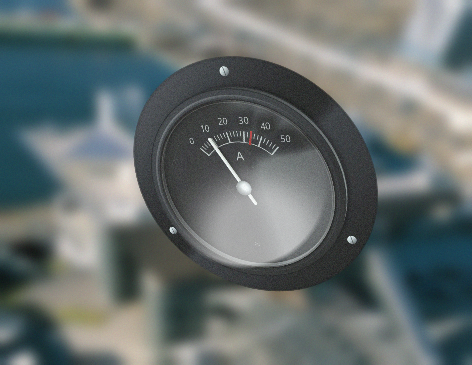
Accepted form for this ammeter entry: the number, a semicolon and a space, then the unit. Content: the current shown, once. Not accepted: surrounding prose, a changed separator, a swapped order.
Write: 10; A
